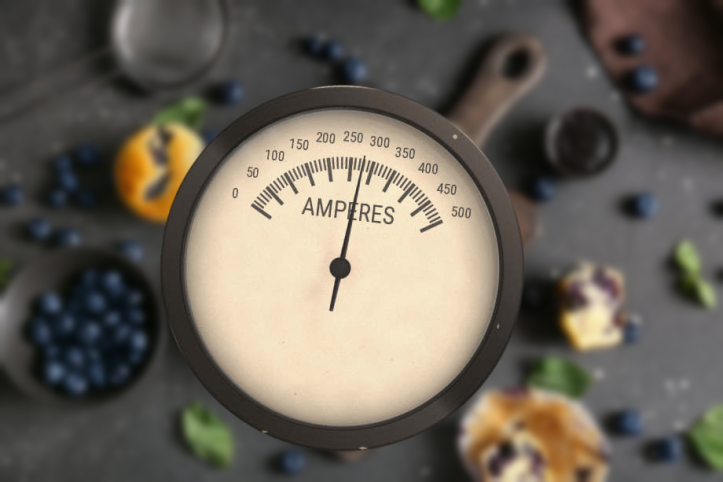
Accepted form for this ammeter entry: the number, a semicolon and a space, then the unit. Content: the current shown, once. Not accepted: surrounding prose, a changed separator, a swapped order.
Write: 280; A
